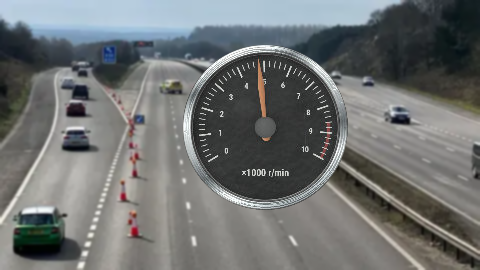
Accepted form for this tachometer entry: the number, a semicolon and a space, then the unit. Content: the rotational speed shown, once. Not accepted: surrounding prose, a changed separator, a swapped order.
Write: 4800; rpm
